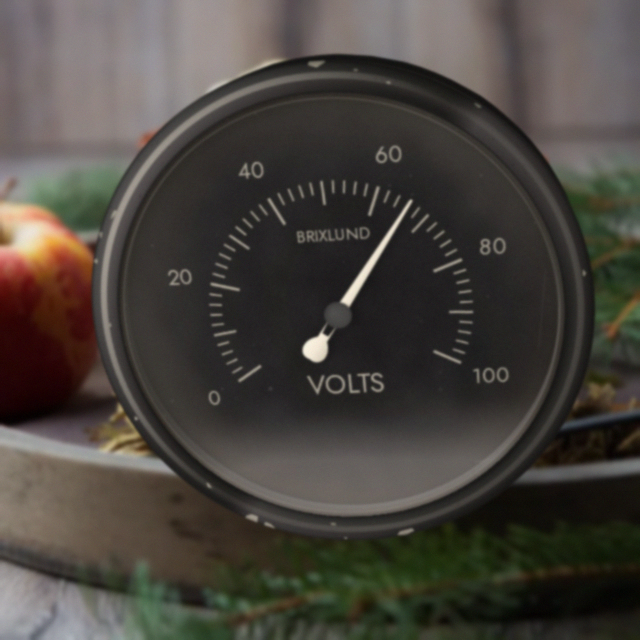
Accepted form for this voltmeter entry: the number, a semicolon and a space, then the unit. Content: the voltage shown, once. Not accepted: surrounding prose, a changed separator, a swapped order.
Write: 66; V
